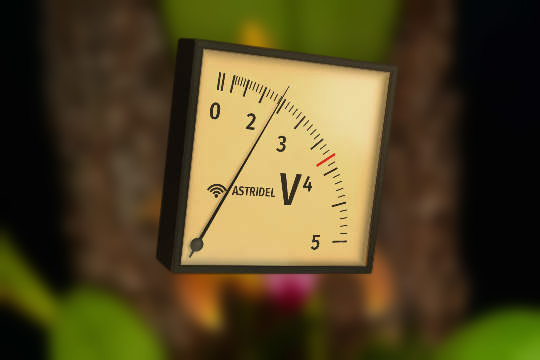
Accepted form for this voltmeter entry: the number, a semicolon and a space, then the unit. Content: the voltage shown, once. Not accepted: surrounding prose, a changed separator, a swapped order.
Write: 2.4; V
